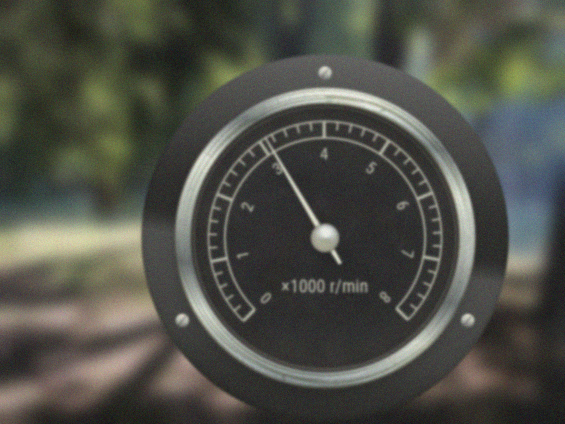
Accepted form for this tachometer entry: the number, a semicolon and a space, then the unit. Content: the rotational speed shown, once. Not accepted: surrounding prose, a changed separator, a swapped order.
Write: 3100; rpm
